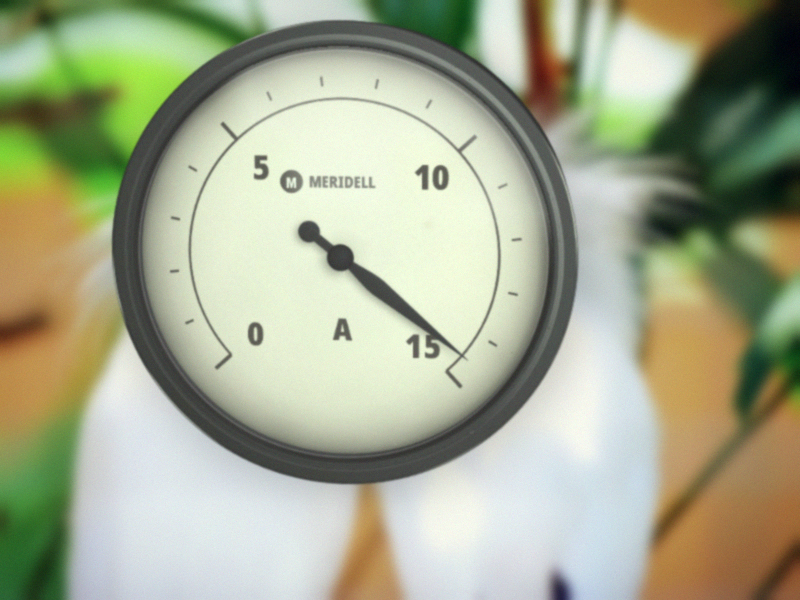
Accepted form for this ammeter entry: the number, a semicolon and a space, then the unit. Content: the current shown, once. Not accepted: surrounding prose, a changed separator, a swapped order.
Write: 14.5; A
